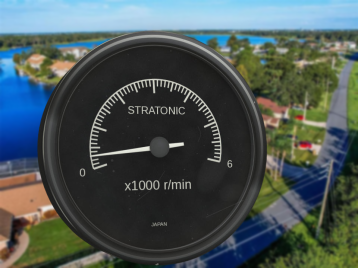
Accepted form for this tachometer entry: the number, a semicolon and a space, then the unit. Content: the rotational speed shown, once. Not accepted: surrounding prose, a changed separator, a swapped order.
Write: 300; rpm
